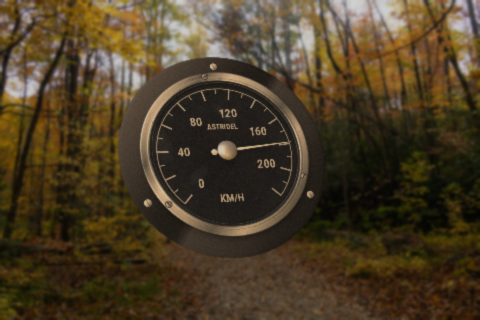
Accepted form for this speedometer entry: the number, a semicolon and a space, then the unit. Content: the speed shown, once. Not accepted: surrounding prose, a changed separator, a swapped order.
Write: 180; km/h
